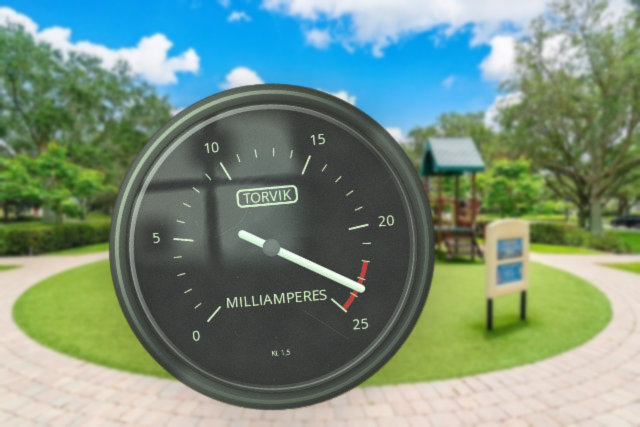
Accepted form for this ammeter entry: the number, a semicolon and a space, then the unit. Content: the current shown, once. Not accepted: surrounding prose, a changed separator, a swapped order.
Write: 23.5; mA
